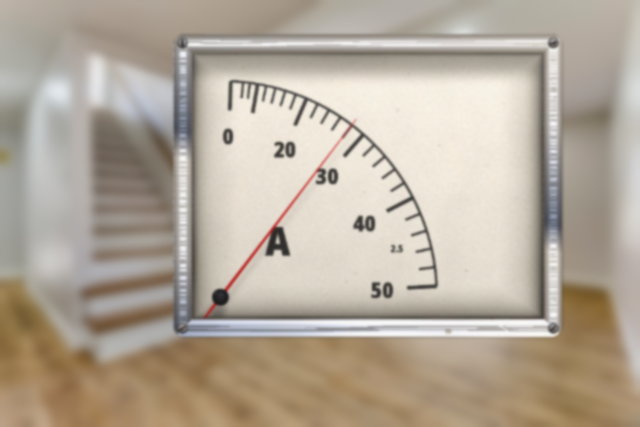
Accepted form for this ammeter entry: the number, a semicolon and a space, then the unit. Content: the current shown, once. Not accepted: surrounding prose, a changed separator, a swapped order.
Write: 28; A
